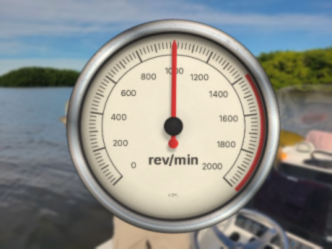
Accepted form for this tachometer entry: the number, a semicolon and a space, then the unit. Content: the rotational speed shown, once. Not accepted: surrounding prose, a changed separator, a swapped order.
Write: 1000; rpm
